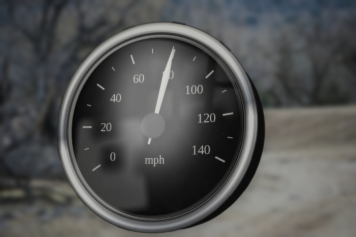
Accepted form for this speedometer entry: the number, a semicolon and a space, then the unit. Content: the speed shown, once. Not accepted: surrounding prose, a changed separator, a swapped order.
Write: 80; mph
